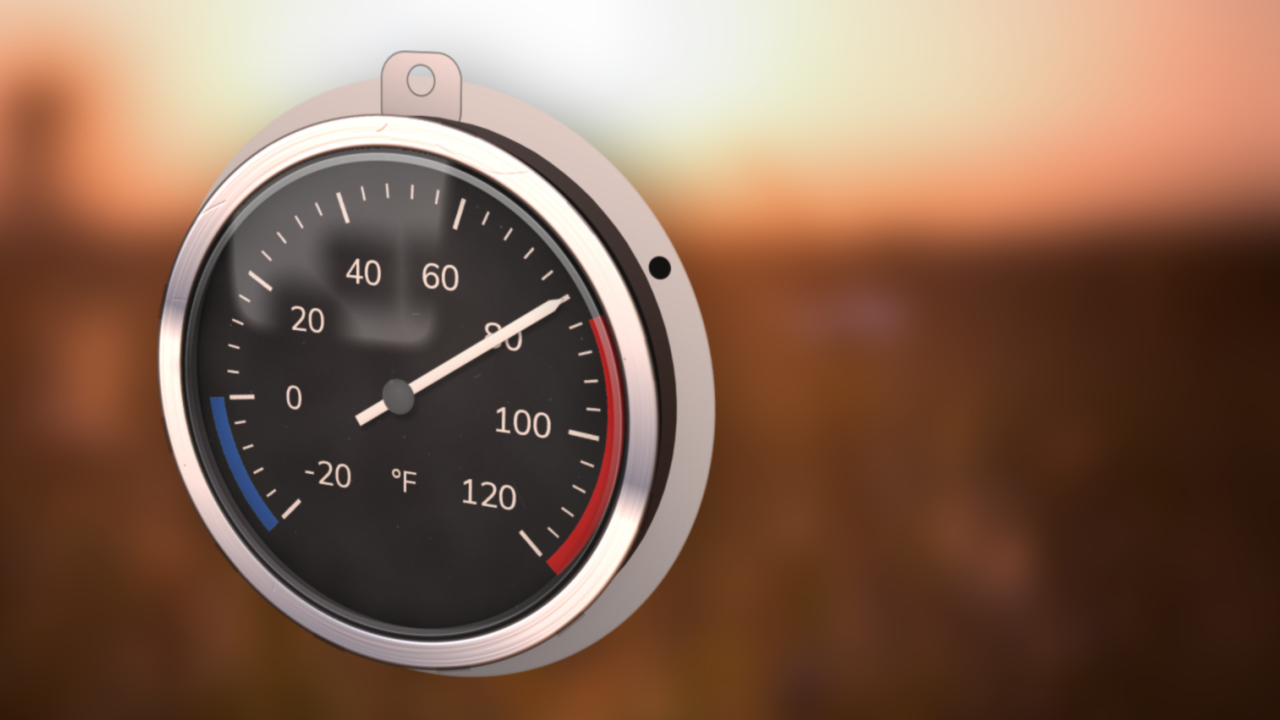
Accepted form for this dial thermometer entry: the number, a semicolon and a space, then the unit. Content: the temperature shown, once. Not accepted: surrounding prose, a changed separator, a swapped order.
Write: 80; °F
